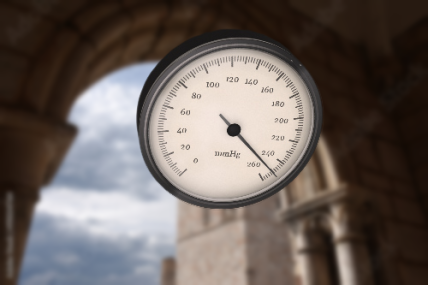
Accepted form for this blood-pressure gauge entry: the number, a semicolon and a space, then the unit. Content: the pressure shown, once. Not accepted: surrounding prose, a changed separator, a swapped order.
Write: 250; mmHg
